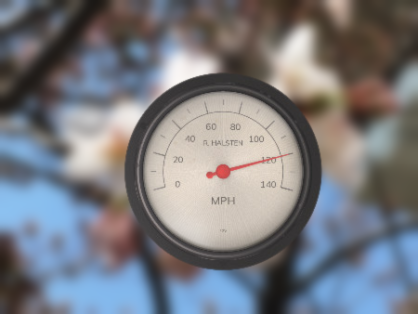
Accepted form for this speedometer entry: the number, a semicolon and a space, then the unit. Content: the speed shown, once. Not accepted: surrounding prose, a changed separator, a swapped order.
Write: 120; mph
